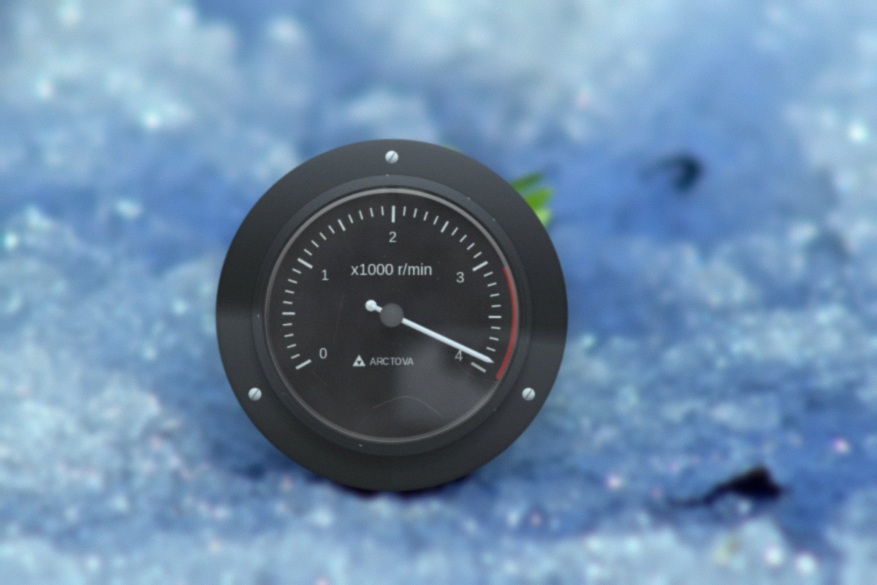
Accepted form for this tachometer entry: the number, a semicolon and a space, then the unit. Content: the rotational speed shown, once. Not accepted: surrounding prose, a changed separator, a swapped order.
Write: 3900; rpm
